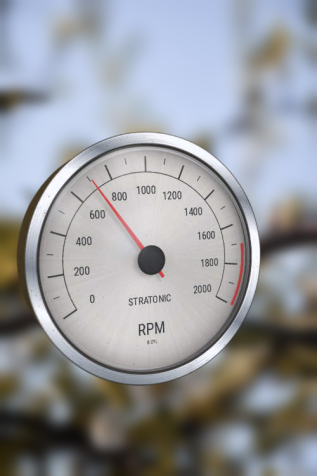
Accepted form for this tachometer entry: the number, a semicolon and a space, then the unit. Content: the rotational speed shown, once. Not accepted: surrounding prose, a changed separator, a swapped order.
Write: 700; rpm
